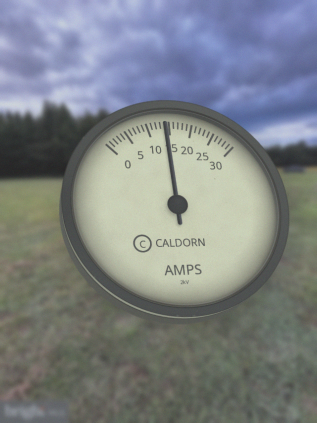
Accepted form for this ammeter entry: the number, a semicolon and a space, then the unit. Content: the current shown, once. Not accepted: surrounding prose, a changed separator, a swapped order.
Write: 14; A
